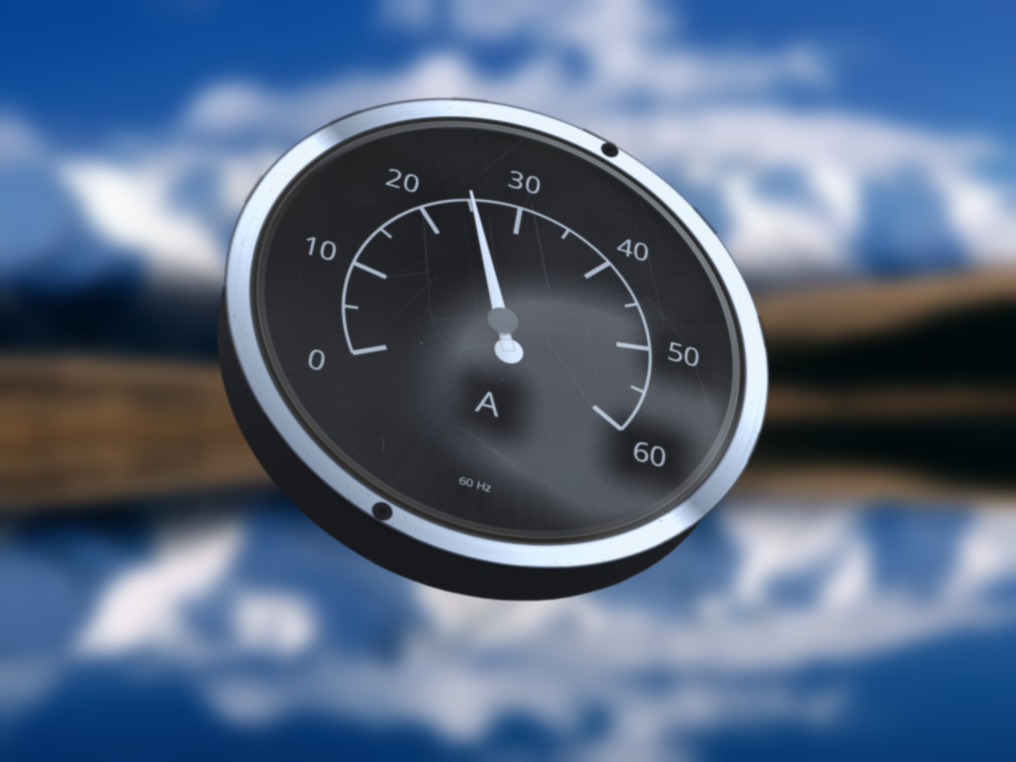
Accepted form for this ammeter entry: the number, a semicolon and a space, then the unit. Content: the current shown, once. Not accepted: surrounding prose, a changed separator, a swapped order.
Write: 25; A
